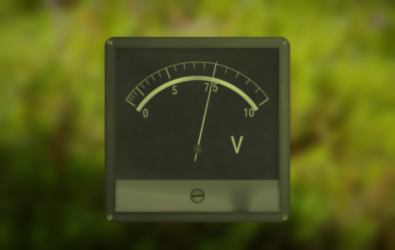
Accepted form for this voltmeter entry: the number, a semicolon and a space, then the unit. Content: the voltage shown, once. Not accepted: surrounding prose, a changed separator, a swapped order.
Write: 7.5; V
